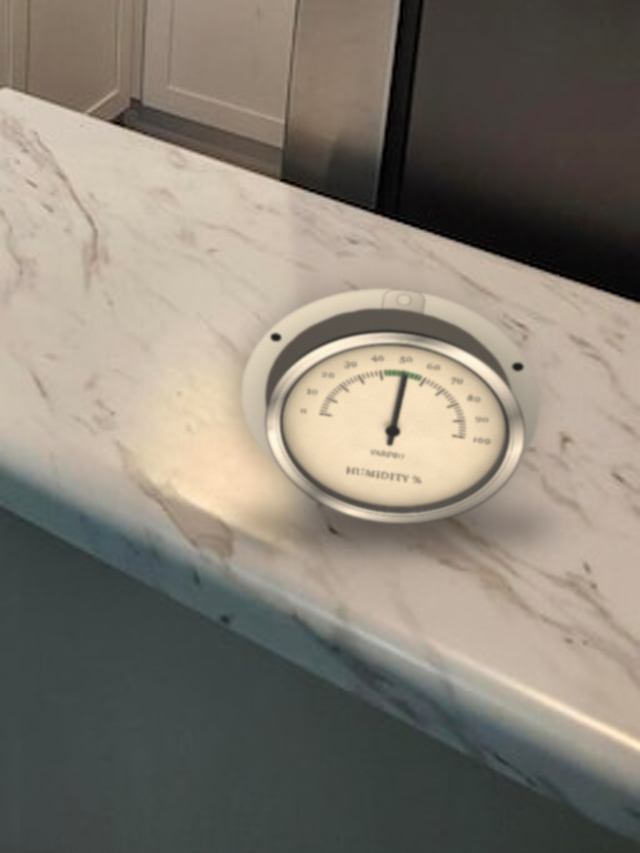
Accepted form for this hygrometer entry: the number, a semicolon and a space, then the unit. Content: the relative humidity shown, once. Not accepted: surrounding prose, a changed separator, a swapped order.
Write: 50; %
